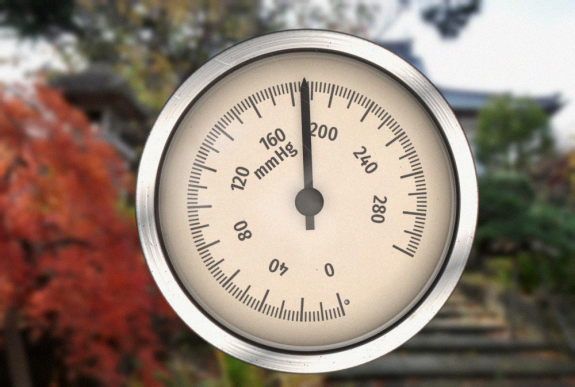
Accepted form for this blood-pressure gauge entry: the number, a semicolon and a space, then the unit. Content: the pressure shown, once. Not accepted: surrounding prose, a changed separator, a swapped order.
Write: 186; mmHg
